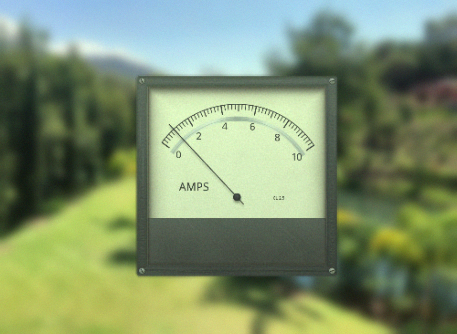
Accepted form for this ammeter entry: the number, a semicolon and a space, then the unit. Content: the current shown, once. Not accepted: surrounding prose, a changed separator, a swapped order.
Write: 1; A
